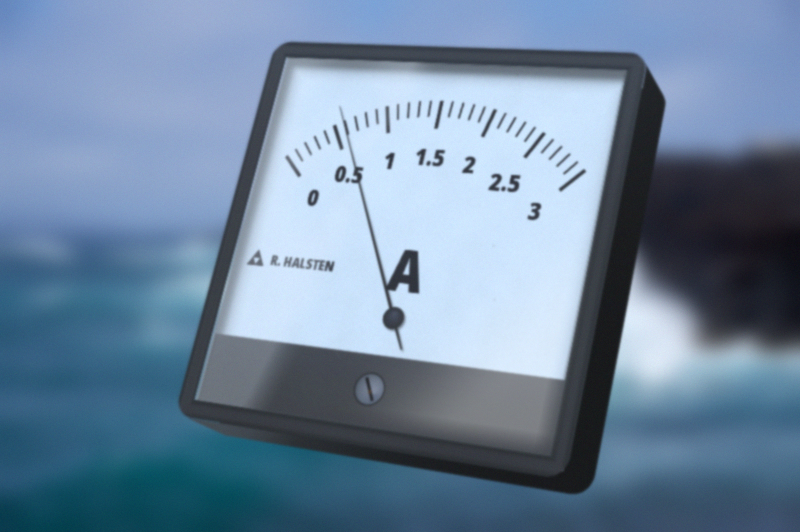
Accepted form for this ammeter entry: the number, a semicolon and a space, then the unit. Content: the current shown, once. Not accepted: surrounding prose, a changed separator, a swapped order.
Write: 0.6; A
